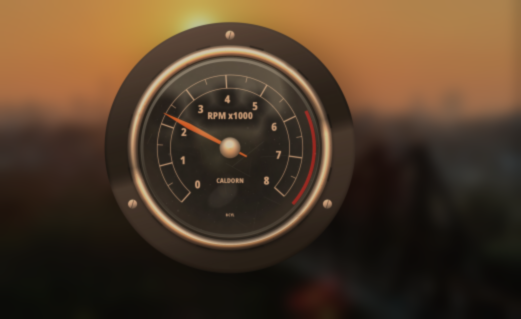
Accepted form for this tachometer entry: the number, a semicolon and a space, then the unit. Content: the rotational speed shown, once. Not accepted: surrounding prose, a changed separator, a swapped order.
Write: 2250; rpm
